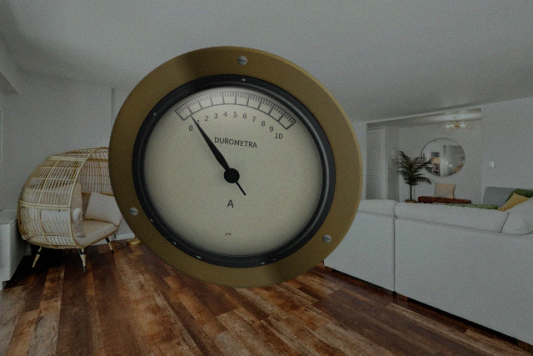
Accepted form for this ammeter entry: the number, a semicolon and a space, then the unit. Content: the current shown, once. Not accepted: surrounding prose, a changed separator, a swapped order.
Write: 1; A
